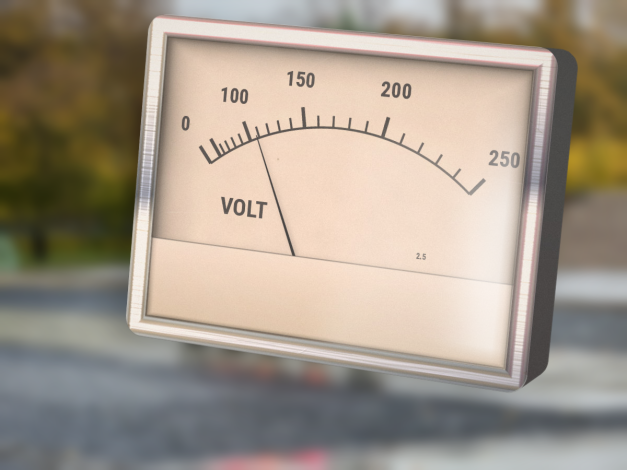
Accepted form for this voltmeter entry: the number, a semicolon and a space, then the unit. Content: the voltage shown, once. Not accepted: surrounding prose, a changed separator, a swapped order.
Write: 110; V
